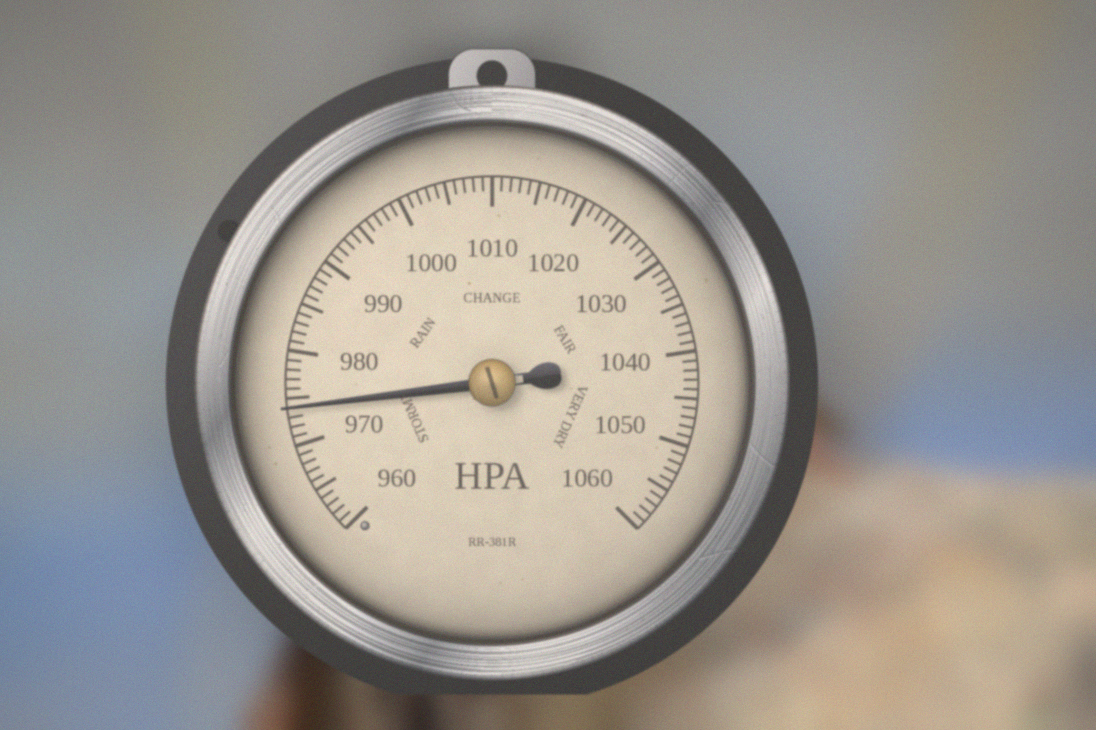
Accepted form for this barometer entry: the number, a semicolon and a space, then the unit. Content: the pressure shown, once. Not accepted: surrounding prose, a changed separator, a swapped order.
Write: 974; hPa
